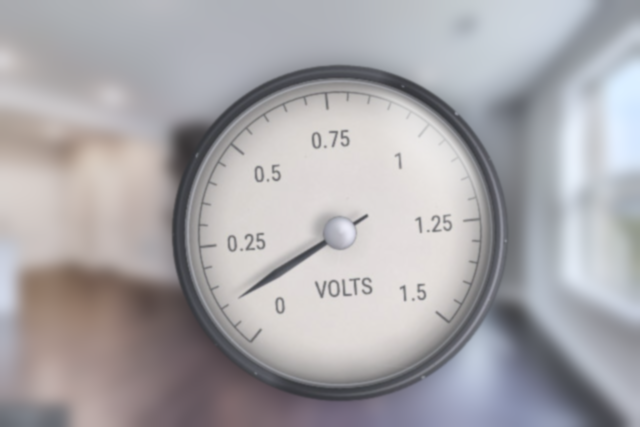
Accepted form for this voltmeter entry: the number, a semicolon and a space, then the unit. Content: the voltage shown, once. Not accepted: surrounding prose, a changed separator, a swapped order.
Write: 0.1; V
